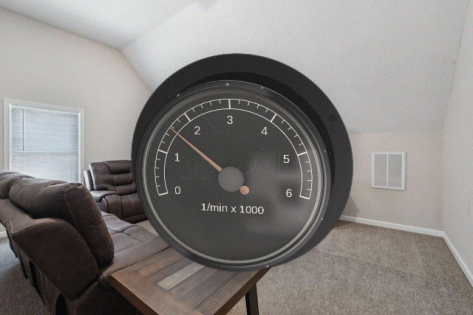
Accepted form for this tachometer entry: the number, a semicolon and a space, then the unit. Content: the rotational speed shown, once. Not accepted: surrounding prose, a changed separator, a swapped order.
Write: 1600; rpm
